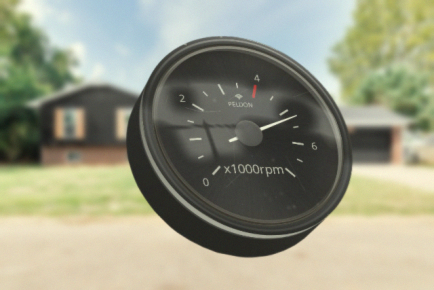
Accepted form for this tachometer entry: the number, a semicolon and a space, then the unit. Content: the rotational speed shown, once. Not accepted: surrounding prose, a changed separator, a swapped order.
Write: 5250; rpm
